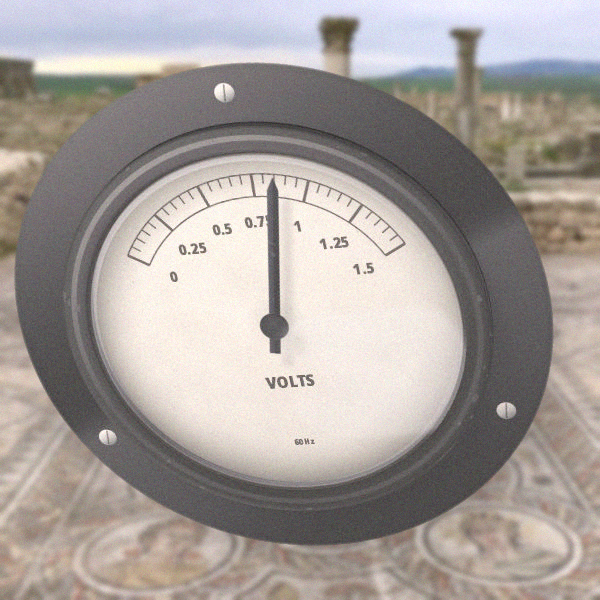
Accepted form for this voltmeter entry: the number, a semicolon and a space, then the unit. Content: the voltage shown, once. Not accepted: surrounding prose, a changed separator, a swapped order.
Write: 0.85; V
